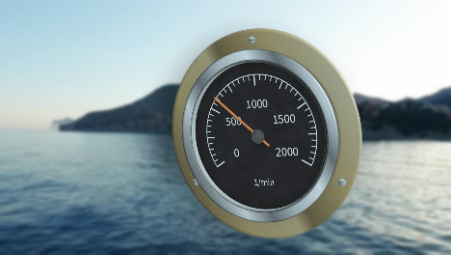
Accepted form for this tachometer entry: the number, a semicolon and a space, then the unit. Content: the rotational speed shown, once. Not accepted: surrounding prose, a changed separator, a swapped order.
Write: 600; rpm
